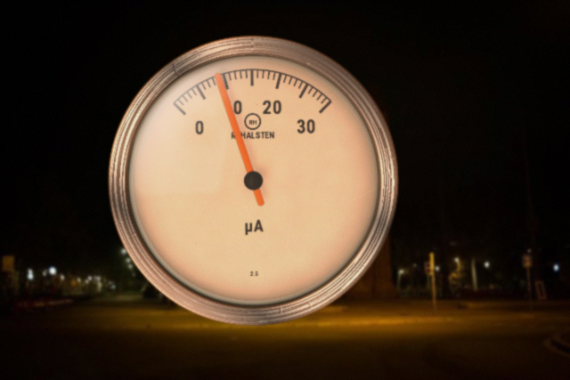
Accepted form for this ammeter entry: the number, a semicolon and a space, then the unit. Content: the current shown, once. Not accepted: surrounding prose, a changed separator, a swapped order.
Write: 9; µA
